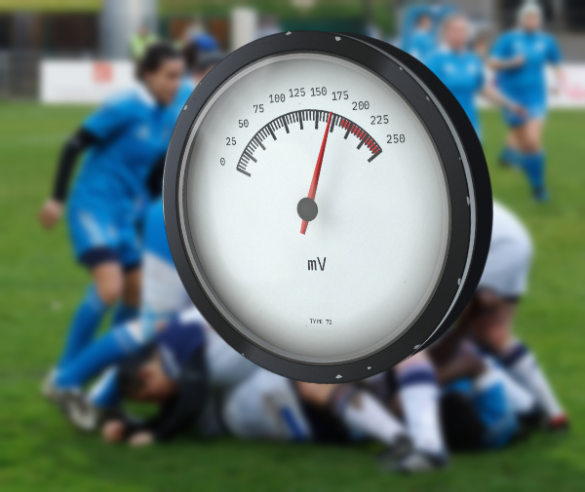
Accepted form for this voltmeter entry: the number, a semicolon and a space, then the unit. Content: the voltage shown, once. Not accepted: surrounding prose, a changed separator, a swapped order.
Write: 175; mV
